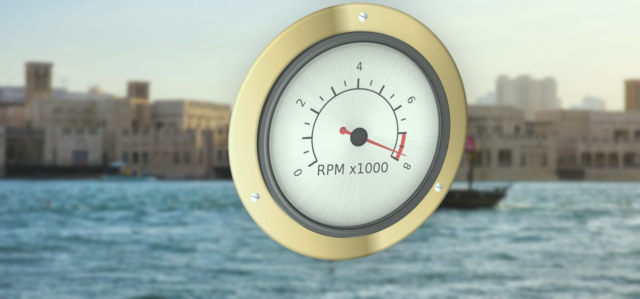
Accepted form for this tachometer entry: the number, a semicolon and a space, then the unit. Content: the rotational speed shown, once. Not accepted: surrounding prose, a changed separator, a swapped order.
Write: 7750; rpm
